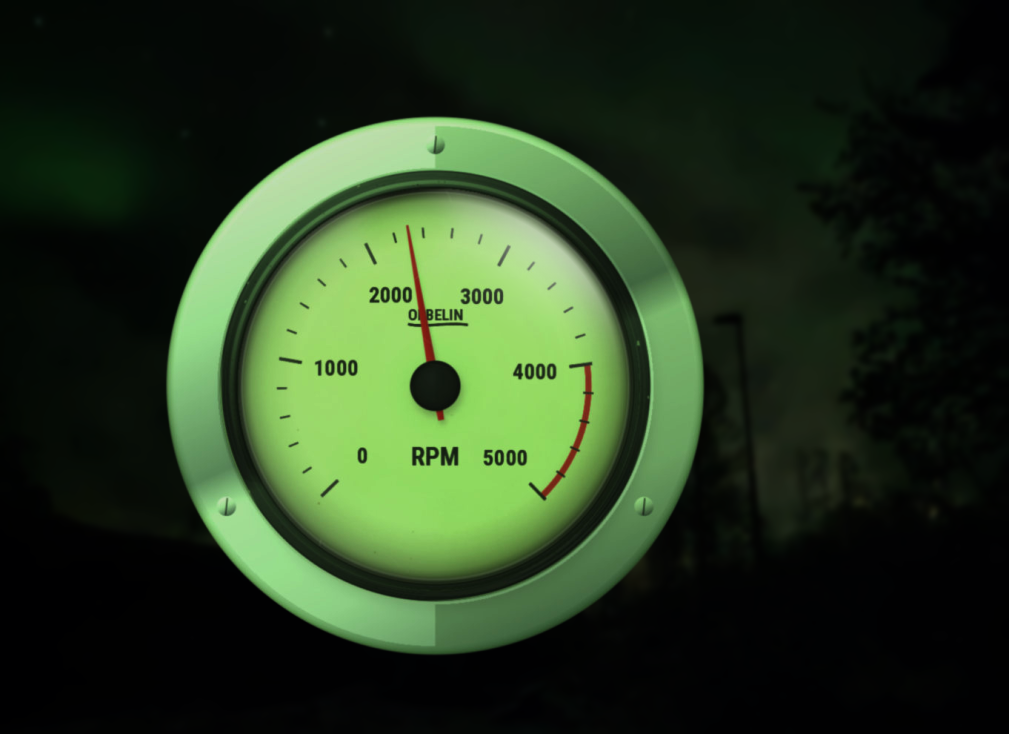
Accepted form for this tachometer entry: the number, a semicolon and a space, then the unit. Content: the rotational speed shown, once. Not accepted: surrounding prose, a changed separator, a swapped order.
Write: 2300; rpm
